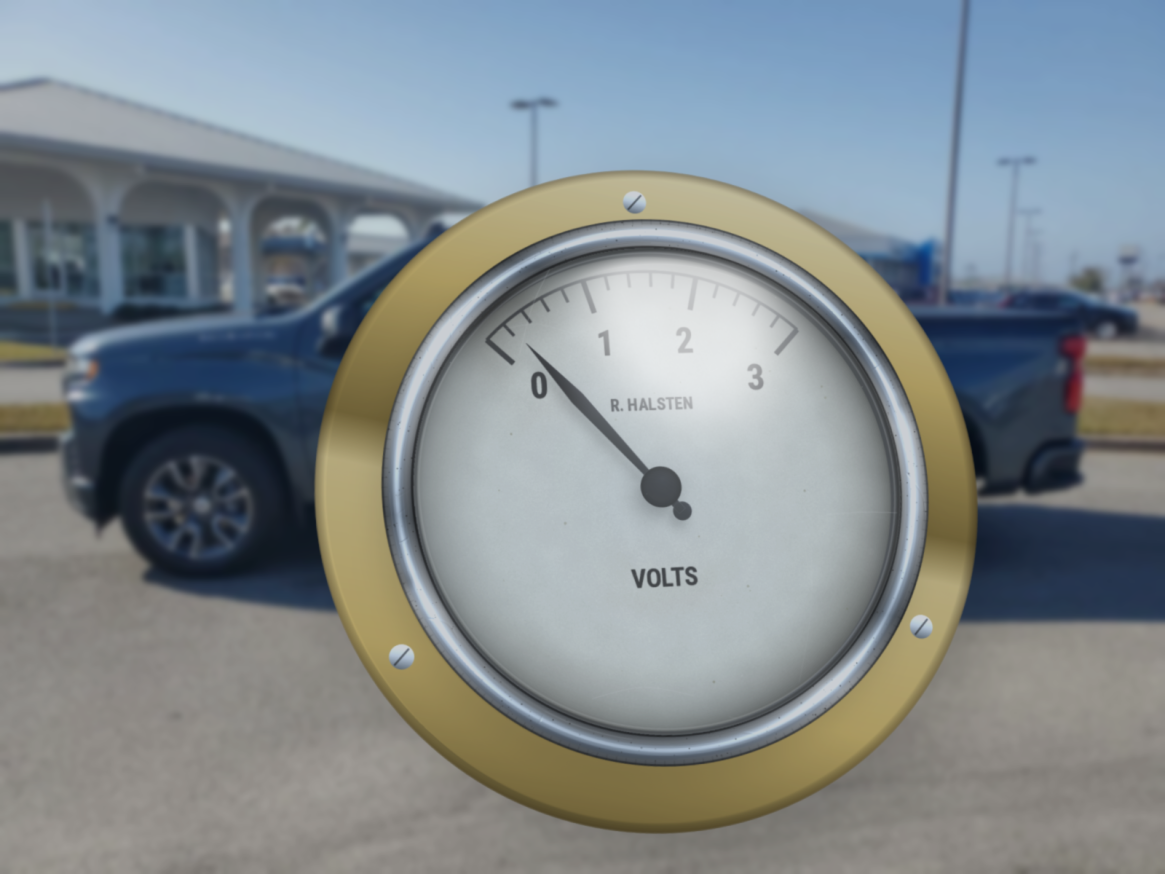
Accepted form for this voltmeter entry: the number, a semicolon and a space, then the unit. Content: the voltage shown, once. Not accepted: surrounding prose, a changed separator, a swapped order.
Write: 0.2; V
